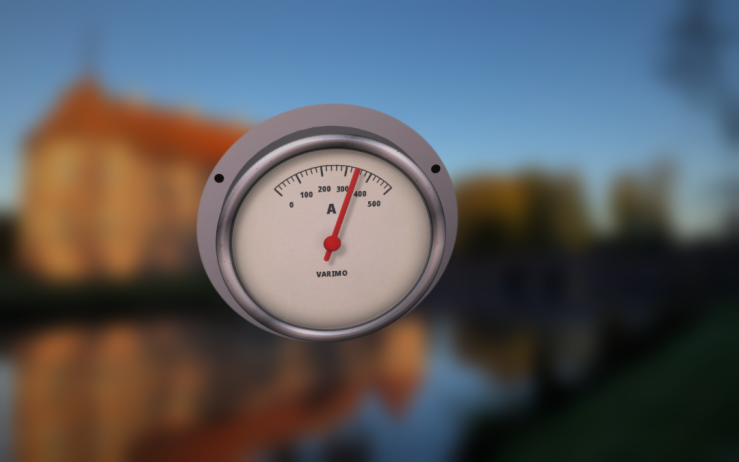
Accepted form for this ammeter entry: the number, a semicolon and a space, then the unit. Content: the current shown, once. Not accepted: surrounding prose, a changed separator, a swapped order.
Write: 340; A
